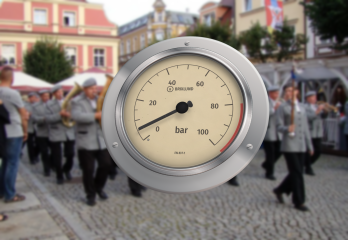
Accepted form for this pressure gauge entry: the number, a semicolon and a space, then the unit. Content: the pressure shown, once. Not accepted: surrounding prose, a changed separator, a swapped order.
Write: 5; bar
